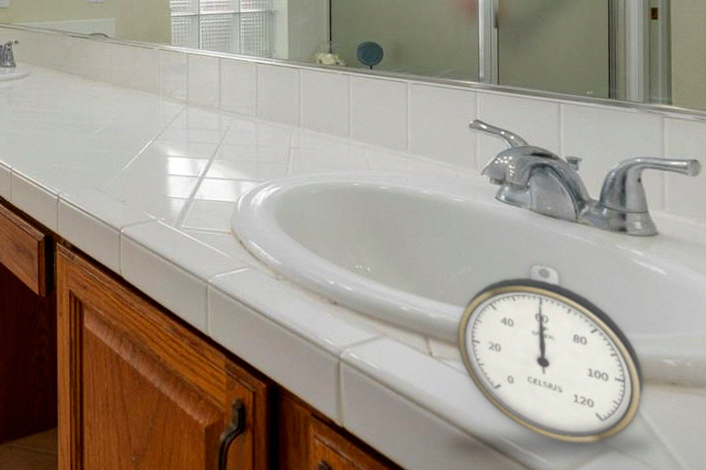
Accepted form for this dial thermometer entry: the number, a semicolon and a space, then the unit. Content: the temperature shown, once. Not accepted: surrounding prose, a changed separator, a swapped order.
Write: 60; °C
